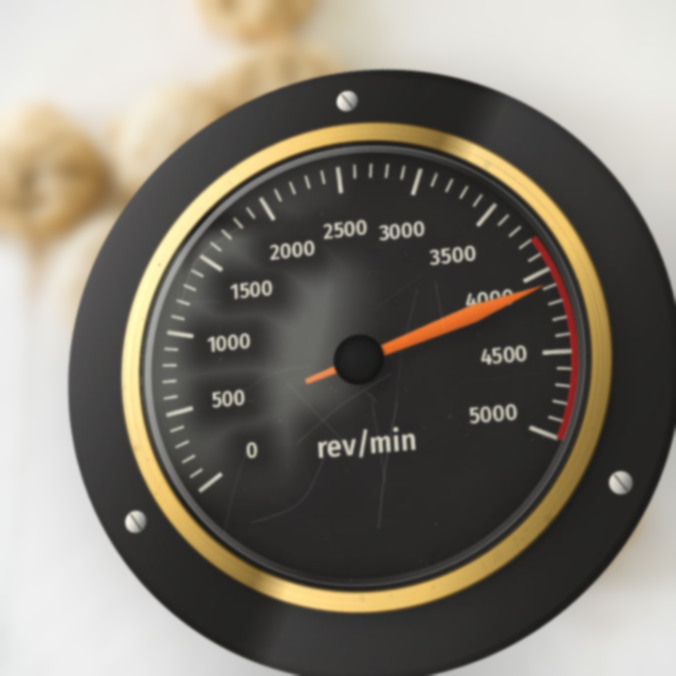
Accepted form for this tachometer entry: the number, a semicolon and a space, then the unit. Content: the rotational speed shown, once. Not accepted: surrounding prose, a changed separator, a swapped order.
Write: 4100; rpm
